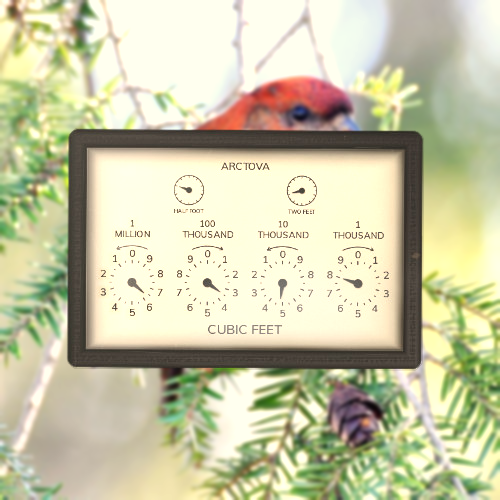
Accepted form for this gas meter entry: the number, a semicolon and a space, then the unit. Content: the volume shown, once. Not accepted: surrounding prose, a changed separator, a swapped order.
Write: 634800; ft³
